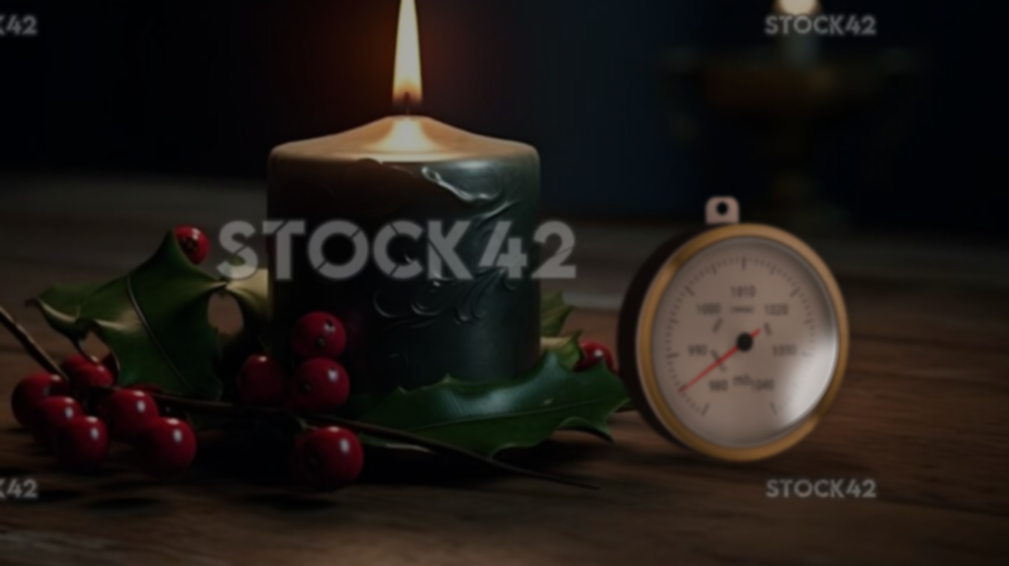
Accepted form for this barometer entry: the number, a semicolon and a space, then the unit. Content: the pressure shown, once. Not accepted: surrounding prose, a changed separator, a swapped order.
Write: 985; mbar
